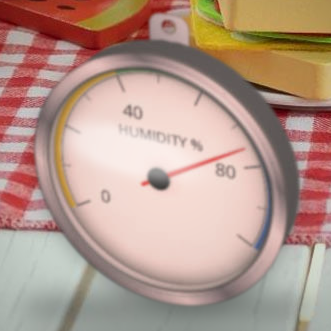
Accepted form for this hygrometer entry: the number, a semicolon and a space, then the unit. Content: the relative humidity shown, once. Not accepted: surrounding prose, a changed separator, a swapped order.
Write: 75; %
